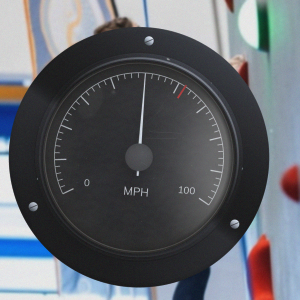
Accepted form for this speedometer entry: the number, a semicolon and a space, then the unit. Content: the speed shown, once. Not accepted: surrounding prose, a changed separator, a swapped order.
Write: 50; mph
